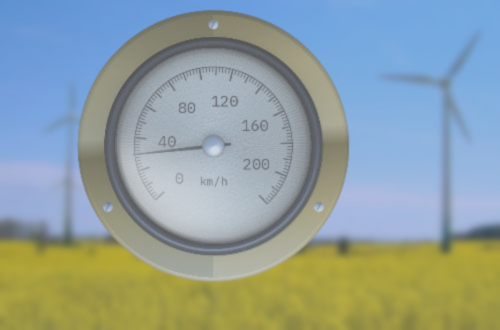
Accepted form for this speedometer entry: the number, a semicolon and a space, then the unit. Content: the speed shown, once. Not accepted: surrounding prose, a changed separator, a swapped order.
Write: 30; km/h
